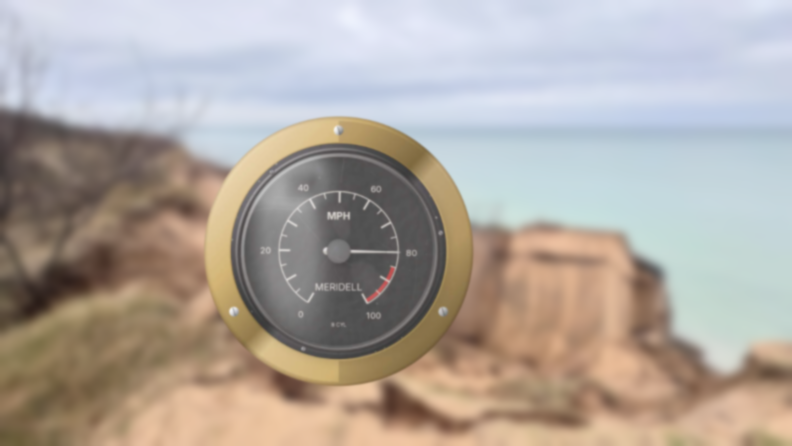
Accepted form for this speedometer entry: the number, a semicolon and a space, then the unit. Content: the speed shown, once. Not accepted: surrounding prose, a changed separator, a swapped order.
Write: 80; mph
